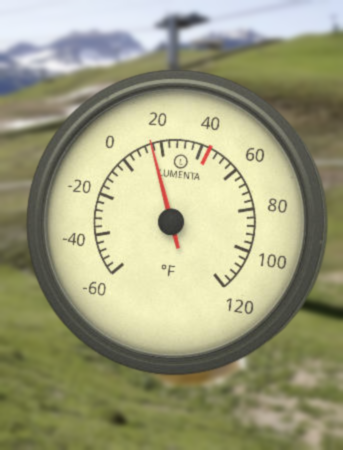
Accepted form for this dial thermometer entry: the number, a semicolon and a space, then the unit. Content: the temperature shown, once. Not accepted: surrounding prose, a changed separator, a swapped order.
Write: 16; °F
